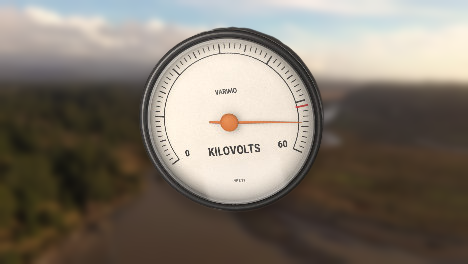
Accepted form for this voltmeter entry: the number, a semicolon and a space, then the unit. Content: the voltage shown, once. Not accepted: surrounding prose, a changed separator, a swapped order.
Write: 54; kV
